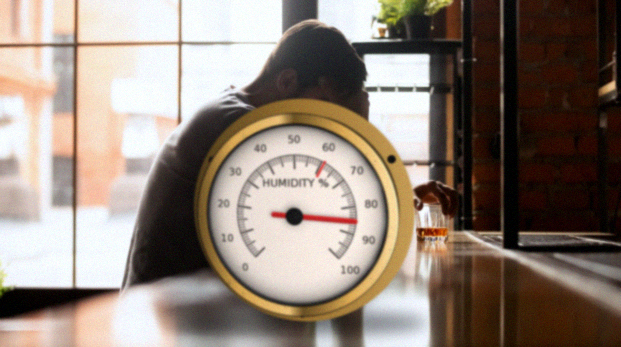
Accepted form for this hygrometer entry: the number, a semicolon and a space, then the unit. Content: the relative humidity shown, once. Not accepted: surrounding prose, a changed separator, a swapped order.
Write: 85; %
